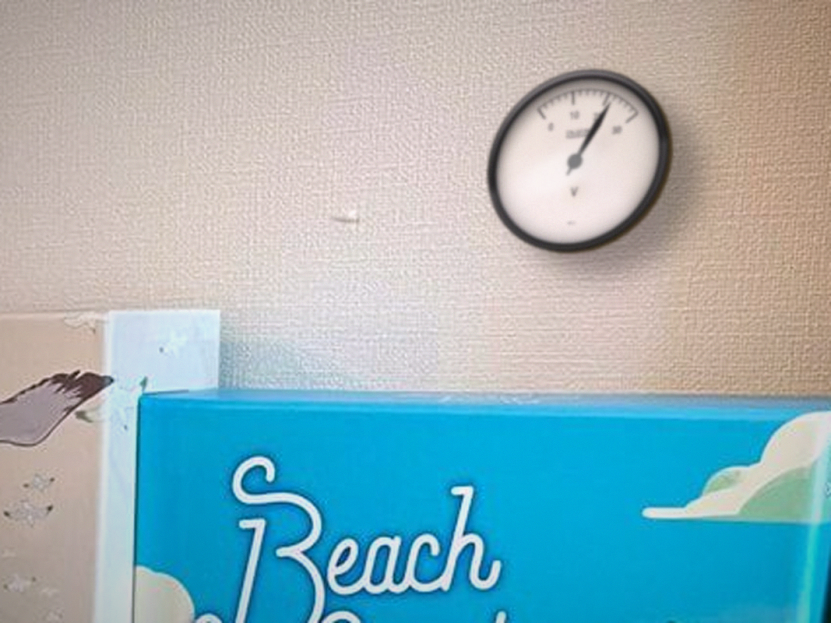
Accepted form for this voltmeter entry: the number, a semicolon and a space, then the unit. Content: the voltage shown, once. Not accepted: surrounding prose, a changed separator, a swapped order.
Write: 22; V
